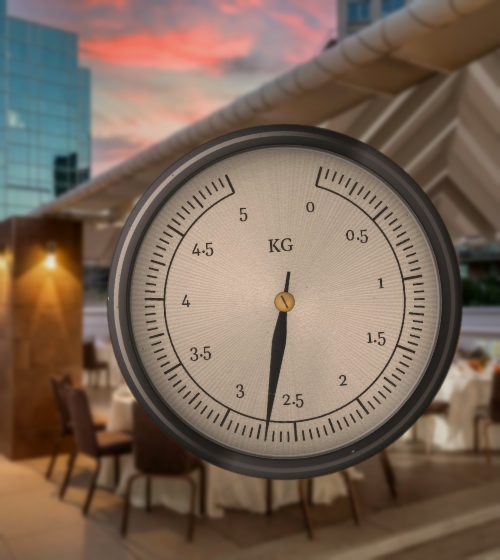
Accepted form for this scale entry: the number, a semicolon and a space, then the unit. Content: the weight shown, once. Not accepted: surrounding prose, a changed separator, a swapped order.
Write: 2.7; kg
